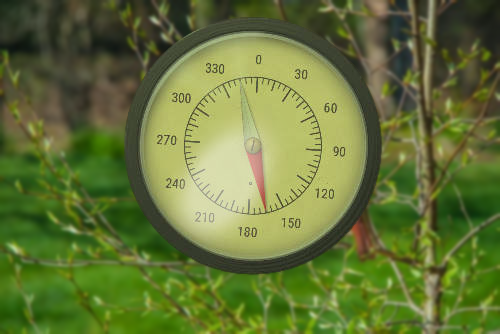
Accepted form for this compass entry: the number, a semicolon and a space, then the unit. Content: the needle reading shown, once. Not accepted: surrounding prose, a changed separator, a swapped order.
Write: 165; °
